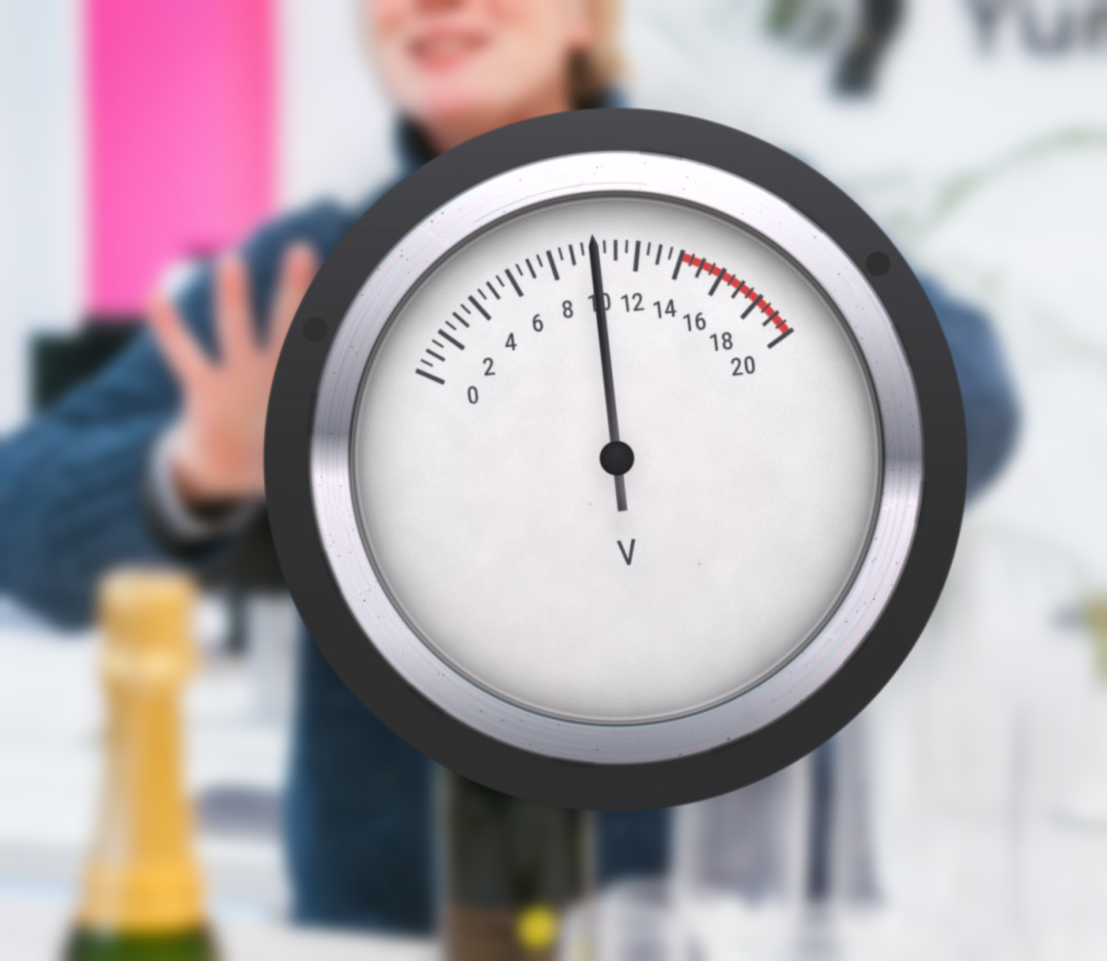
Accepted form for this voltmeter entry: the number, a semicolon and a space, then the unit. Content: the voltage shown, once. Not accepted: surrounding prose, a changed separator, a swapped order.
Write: 10; V
